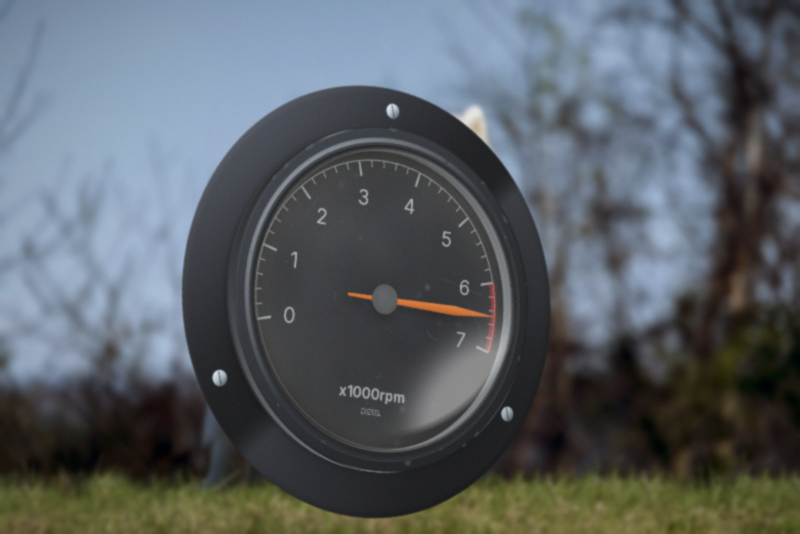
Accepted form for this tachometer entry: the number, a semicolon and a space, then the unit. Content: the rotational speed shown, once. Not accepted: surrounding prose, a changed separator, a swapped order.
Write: 6500; rpm
